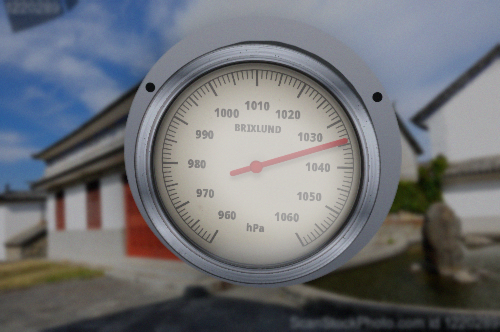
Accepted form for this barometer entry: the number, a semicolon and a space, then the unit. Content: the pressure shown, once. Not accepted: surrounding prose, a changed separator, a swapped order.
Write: 1034; hPa
